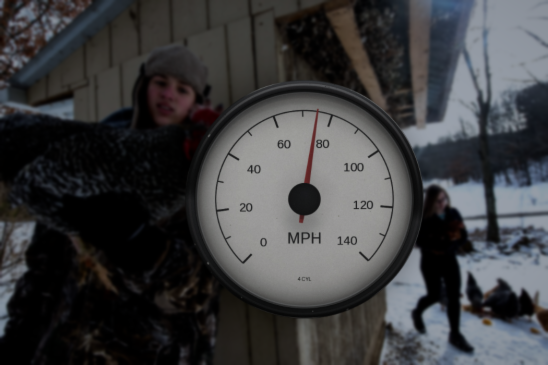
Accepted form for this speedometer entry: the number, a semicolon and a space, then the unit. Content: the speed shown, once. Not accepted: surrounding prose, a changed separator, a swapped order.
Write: 75; mph
